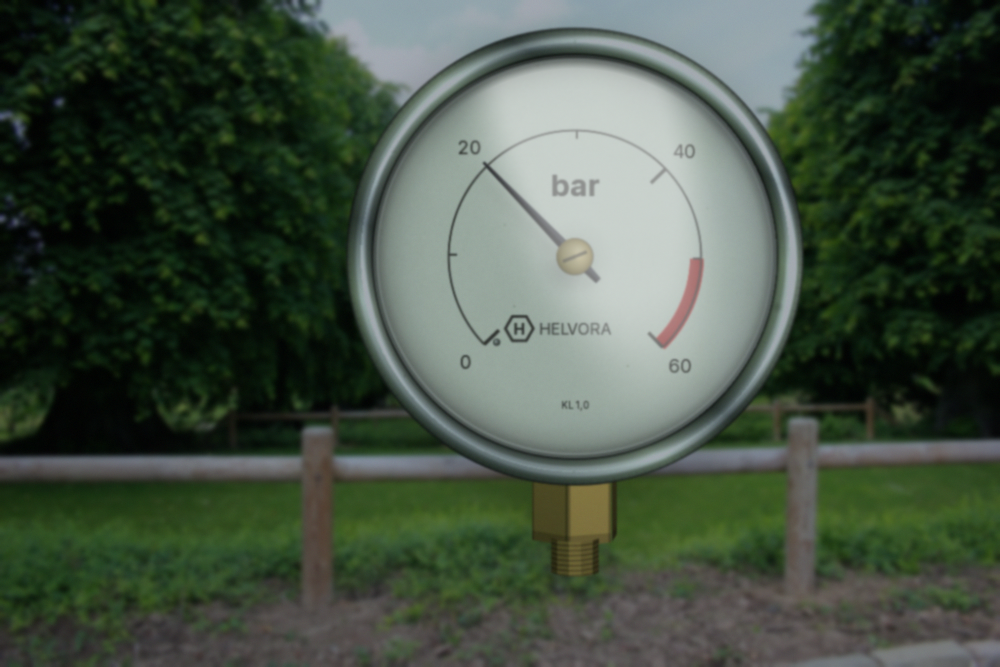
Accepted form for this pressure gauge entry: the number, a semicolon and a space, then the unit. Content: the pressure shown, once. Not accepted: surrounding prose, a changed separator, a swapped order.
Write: 20; bar
